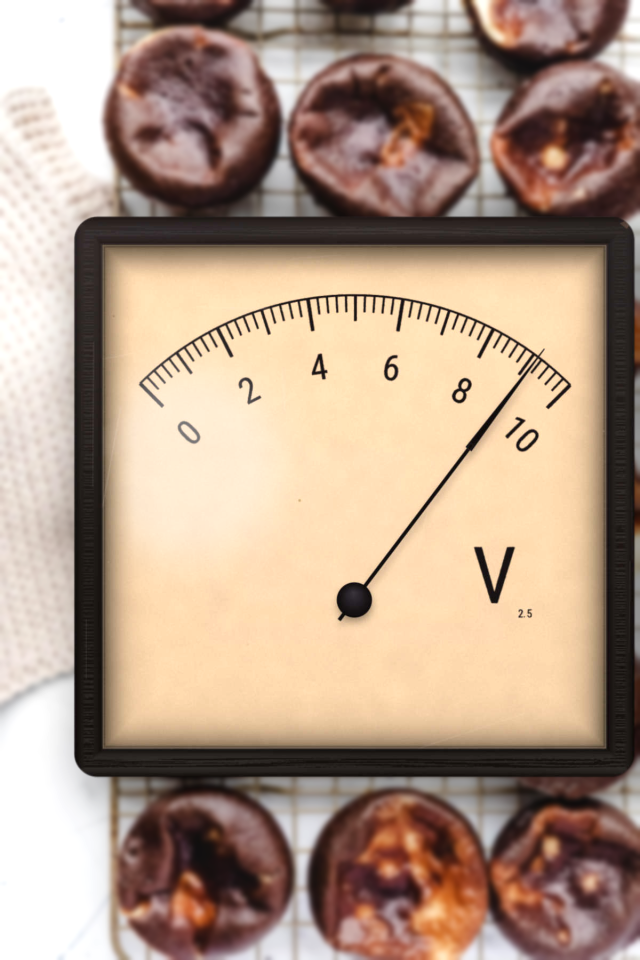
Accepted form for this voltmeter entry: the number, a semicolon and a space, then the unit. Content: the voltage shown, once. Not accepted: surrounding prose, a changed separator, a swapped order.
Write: 9.1; V
